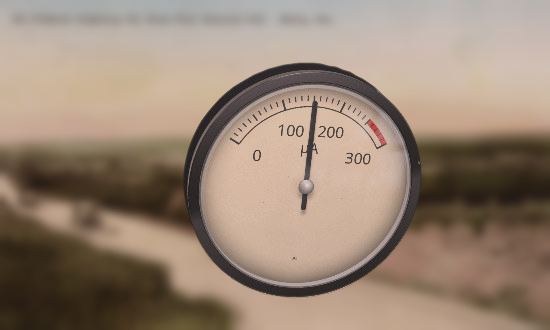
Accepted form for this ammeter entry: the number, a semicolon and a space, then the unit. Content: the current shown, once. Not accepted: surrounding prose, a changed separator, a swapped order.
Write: 150; µA
